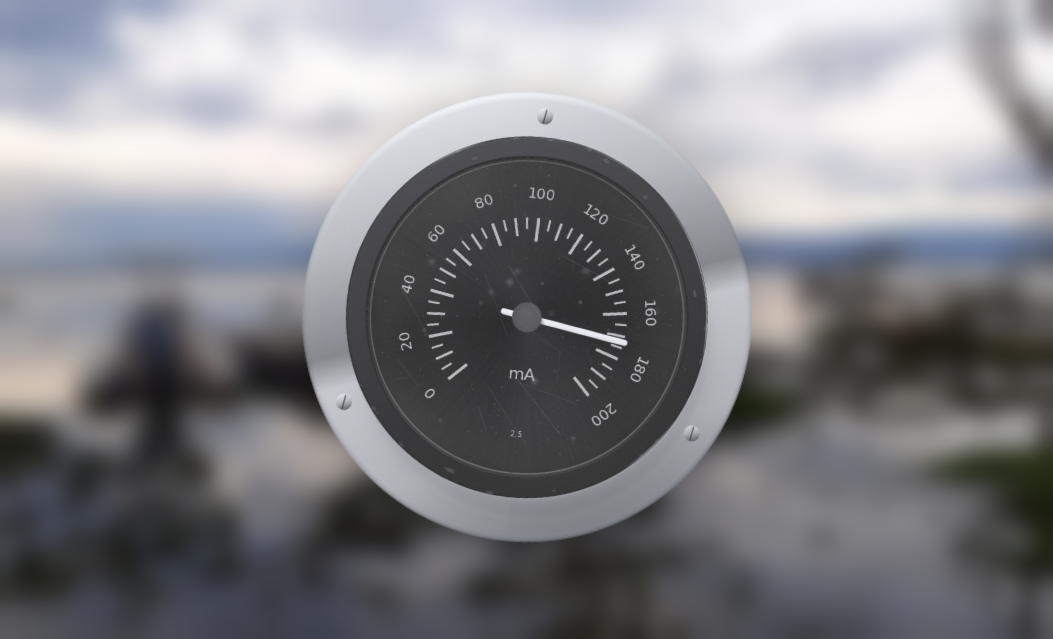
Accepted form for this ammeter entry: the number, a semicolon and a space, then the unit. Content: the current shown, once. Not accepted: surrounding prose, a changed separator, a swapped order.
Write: 172.5; mA
